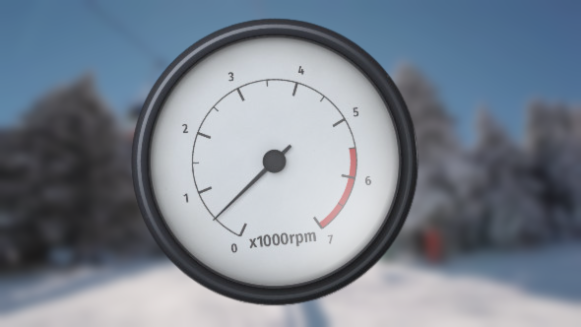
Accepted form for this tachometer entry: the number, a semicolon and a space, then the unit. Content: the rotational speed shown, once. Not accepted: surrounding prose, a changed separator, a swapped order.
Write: 500; rpm
